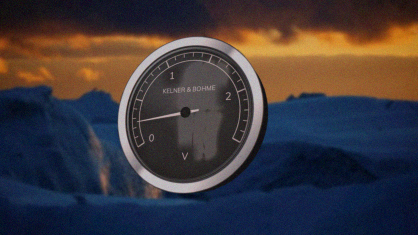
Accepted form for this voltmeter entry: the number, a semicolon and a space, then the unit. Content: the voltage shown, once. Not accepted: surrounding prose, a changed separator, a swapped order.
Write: 0.25; V
